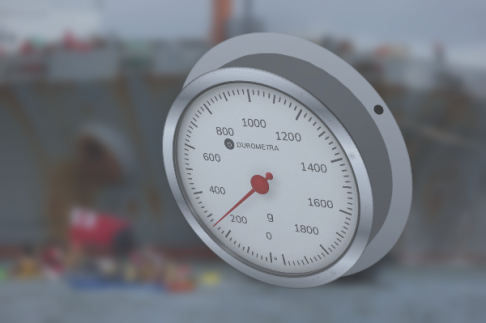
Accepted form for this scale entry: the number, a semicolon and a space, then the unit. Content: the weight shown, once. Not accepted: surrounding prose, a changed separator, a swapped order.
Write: 260; g
